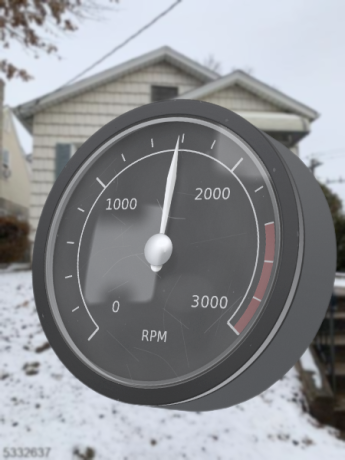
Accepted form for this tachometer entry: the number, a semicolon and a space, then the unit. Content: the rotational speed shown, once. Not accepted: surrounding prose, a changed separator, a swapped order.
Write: 1600; rpm
